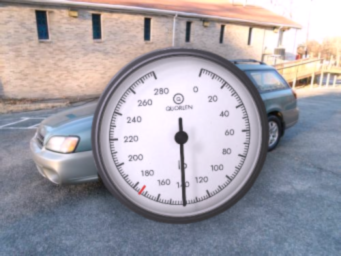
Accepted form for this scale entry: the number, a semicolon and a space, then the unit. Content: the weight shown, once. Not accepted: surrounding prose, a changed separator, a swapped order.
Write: 140; lb
